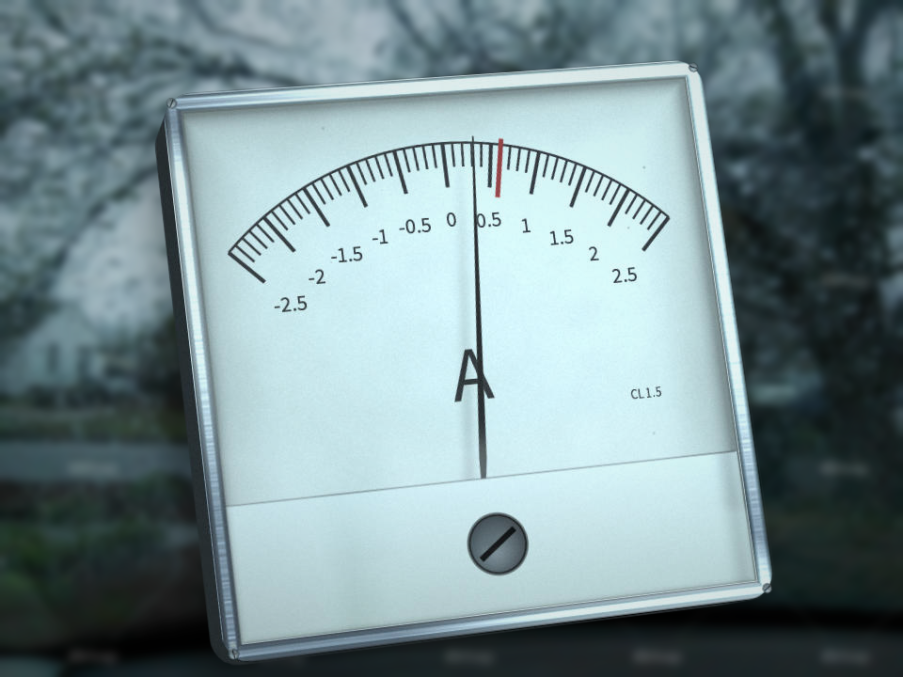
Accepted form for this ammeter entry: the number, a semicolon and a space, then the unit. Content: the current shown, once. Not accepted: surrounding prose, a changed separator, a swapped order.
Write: 0.3; A
